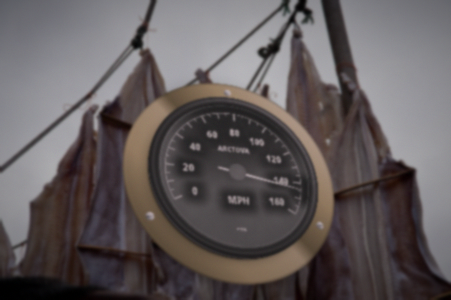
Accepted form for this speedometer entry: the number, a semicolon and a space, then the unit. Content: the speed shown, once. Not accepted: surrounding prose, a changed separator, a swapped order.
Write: 145; mph
